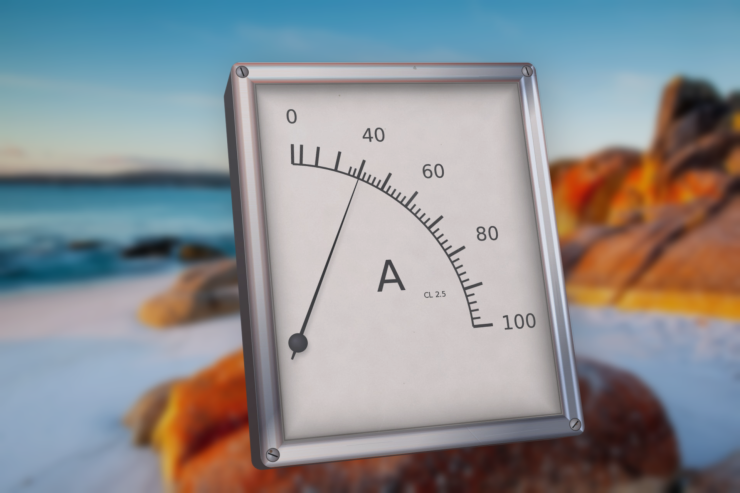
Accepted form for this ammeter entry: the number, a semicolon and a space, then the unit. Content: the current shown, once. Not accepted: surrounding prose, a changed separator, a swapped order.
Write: 40; A
